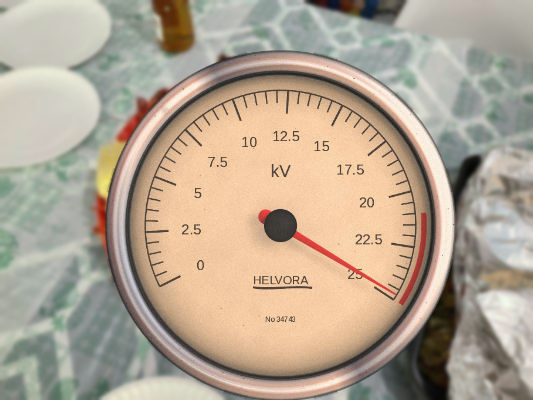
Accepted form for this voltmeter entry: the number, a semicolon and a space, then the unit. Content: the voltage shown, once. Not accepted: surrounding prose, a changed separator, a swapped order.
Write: 24.75; kV
